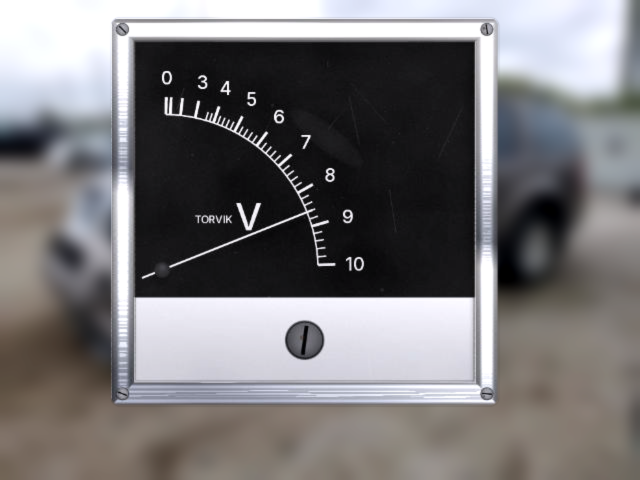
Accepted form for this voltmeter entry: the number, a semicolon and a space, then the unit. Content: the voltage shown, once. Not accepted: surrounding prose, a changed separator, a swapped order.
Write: 8.6; V
